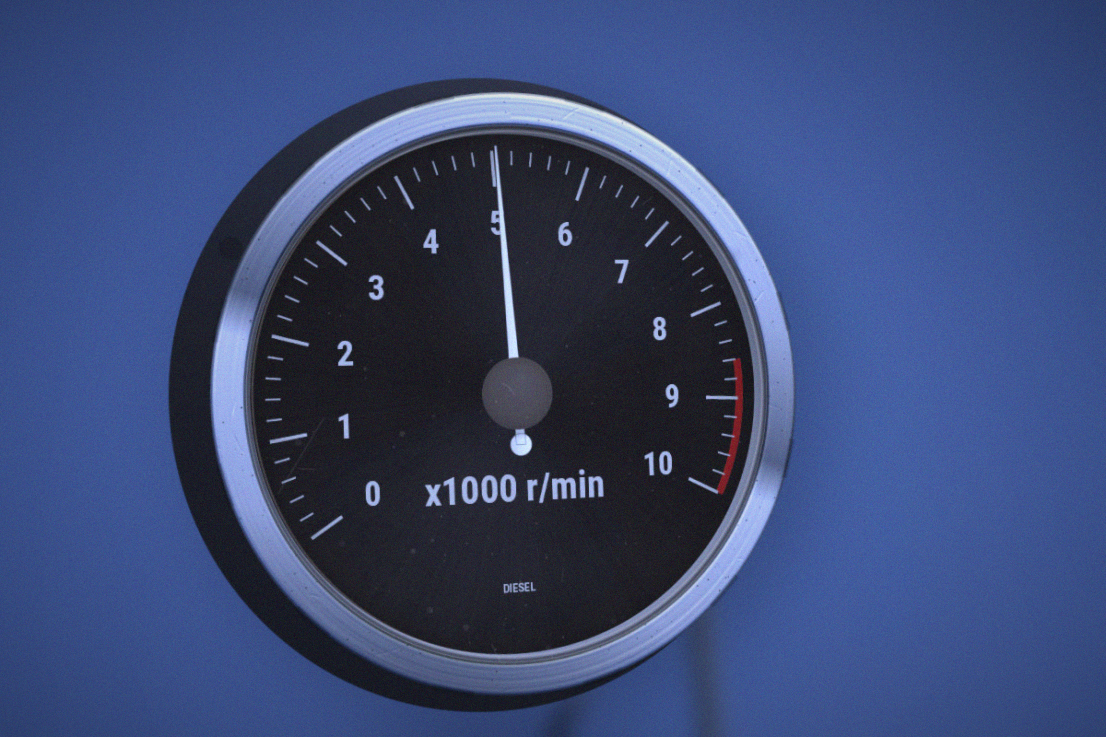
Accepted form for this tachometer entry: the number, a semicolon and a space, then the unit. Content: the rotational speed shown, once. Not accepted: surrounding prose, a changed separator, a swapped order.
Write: 5000; rpm
